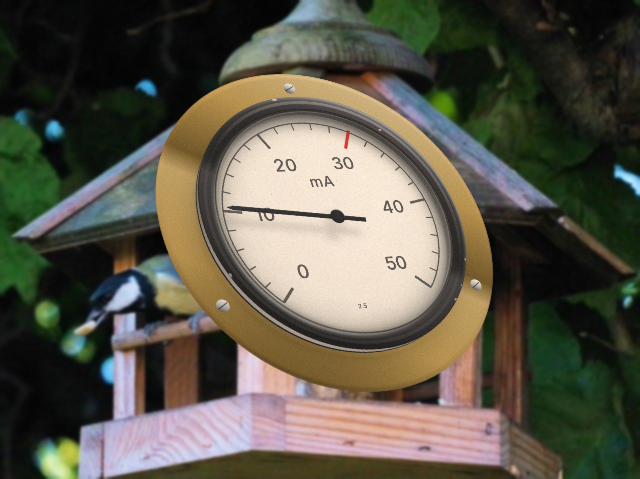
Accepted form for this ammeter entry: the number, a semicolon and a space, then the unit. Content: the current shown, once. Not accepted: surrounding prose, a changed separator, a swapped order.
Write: 10; mA
